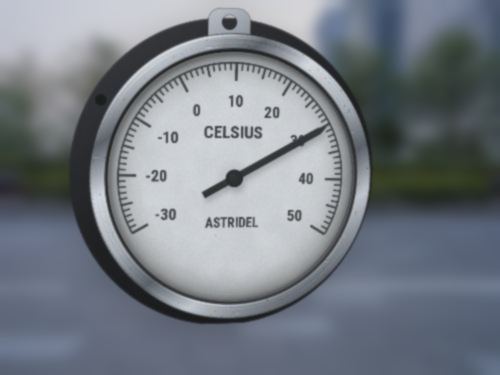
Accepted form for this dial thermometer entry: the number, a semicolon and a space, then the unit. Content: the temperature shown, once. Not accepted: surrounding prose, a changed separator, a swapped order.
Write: 30; °C
